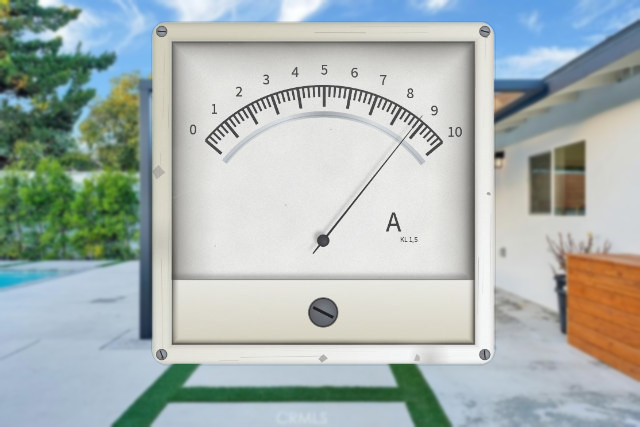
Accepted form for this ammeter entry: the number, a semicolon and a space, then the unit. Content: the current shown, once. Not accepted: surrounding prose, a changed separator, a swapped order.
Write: 8.8; A
